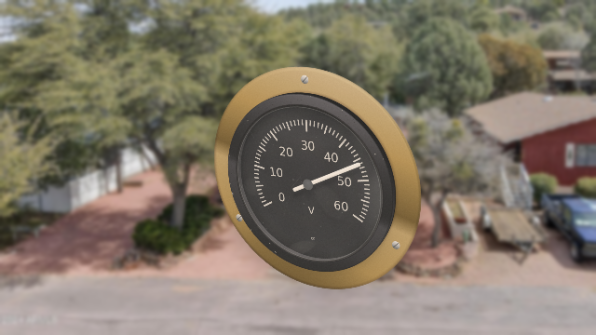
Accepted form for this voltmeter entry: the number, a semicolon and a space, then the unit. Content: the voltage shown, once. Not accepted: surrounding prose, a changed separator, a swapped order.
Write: 46; V
